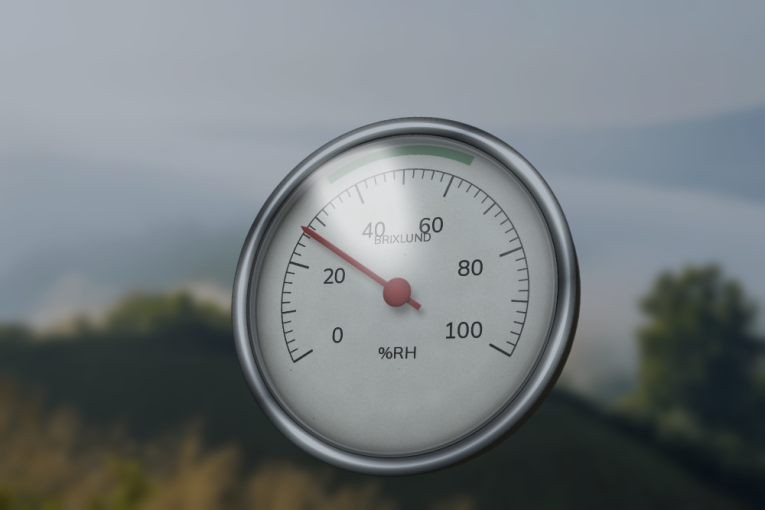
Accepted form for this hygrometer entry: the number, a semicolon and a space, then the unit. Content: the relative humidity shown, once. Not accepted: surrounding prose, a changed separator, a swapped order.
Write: 27; %
